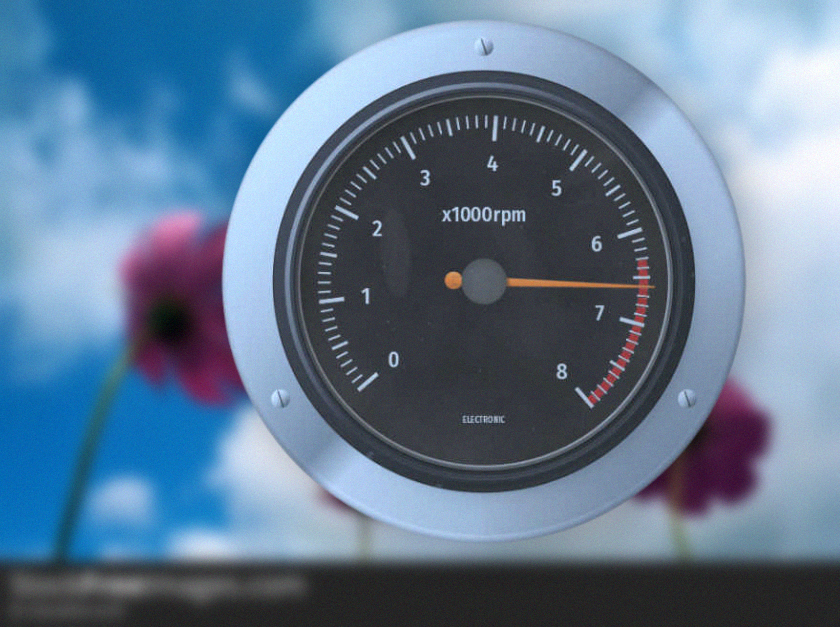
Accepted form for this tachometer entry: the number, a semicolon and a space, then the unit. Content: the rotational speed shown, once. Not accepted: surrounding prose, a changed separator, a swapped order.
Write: 6600; rpm
